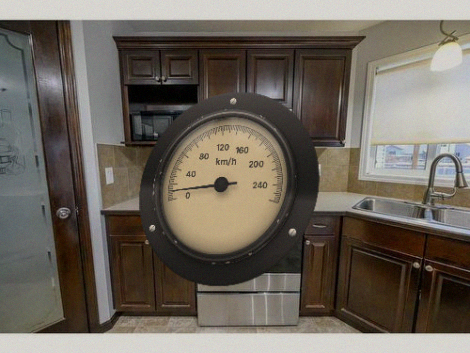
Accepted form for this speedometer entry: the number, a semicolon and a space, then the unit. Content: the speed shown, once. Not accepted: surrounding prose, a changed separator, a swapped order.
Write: 10; km/h
